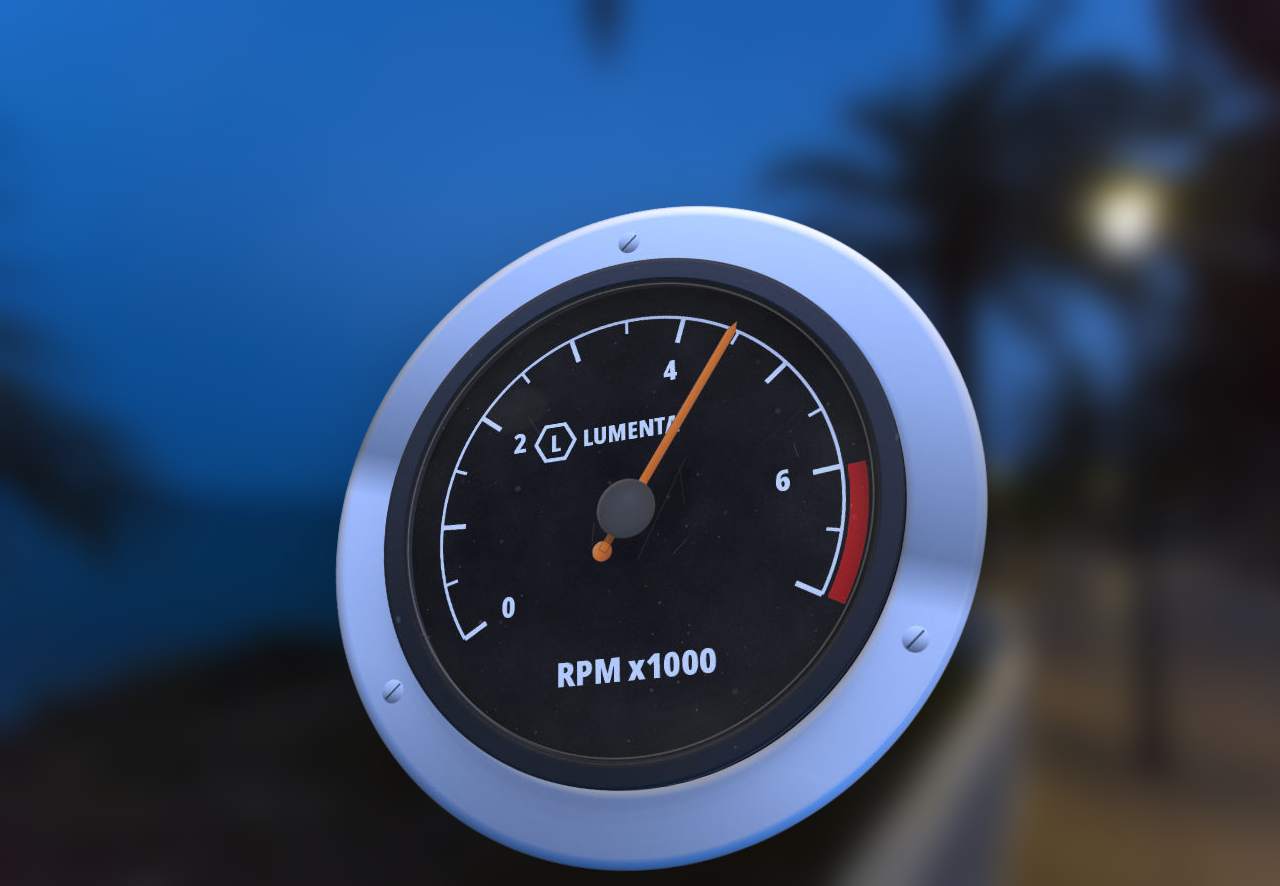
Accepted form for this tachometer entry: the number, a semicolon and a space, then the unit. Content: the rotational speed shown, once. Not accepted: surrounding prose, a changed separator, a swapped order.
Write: 4500; rpm
